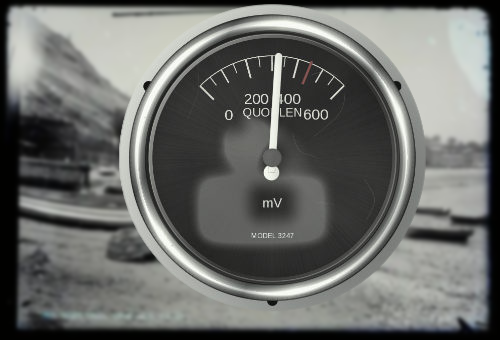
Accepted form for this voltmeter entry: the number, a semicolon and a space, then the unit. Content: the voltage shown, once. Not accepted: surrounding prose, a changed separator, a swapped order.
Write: 325; mV
